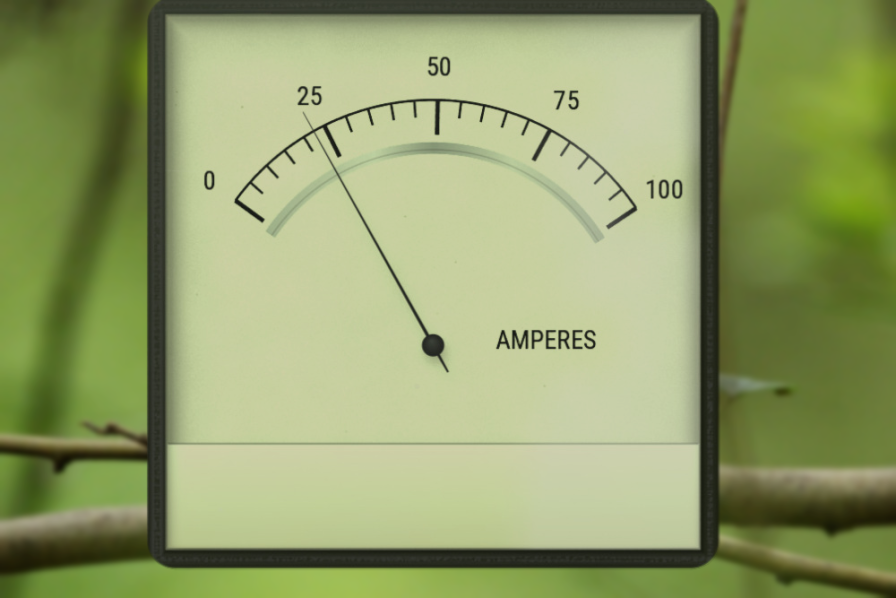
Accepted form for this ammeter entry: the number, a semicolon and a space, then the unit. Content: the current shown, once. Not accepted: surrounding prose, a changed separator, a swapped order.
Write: 22.5; A
